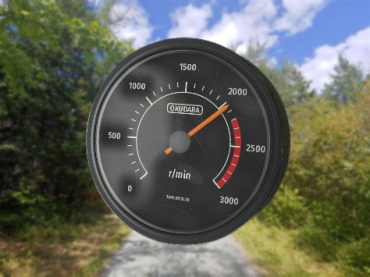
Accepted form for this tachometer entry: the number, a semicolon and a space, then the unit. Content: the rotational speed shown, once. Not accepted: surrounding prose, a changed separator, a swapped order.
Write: 2050; rpm
